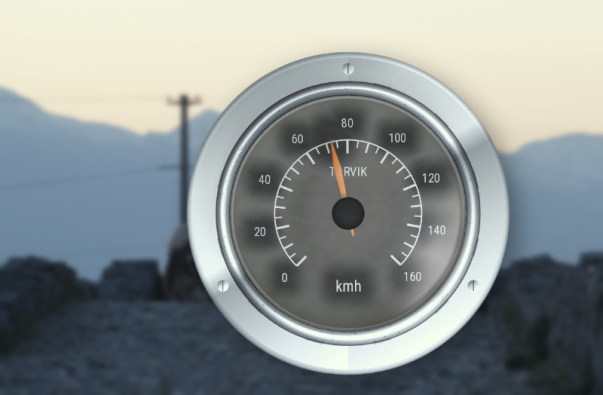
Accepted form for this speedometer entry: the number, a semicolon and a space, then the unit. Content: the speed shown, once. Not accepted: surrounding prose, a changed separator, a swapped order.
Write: 72.5; km/h
